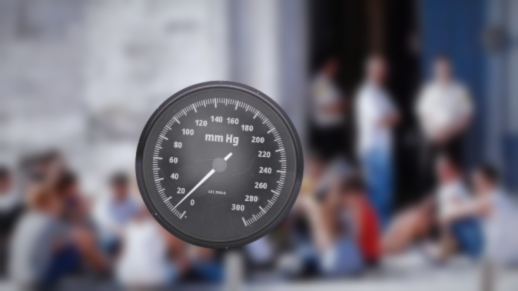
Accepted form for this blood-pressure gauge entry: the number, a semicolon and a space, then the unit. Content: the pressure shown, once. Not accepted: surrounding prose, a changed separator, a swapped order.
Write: 10; mmHg
